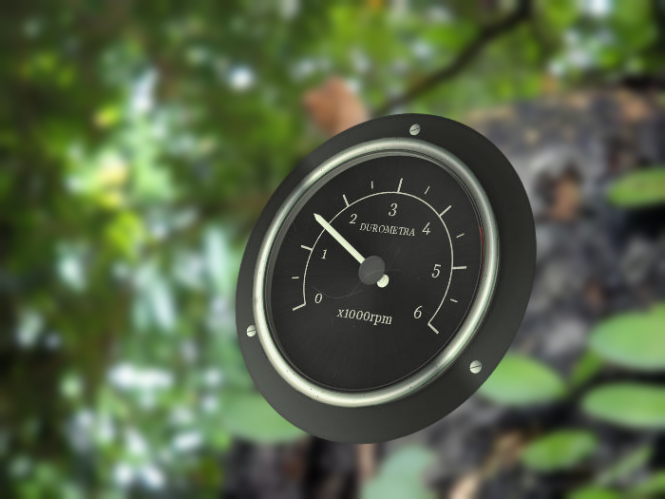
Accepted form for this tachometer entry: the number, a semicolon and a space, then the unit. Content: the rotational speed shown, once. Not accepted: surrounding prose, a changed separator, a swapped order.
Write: 1500; rpm
